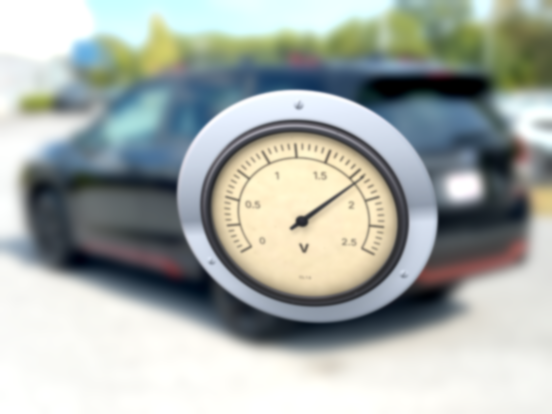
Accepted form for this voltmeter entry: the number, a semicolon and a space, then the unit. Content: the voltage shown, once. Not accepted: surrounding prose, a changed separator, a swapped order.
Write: 1.8; V
